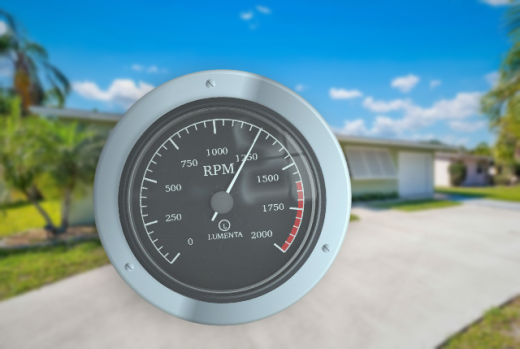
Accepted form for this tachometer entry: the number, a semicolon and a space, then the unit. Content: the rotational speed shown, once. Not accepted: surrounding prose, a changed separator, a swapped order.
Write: 1250; rpm
